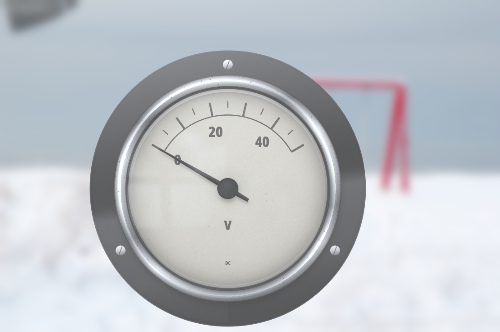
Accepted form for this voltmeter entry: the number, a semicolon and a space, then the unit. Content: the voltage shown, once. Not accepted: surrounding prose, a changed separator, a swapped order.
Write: 0; V
